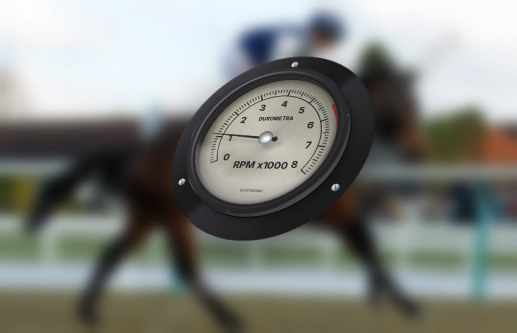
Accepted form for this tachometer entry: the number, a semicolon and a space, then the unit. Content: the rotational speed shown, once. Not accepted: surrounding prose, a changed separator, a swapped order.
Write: 1000; rpm
